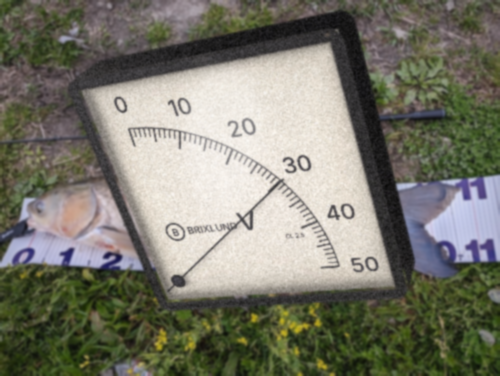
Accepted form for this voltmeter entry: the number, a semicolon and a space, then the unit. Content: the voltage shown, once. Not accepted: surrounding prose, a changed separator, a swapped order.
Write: 30; V
